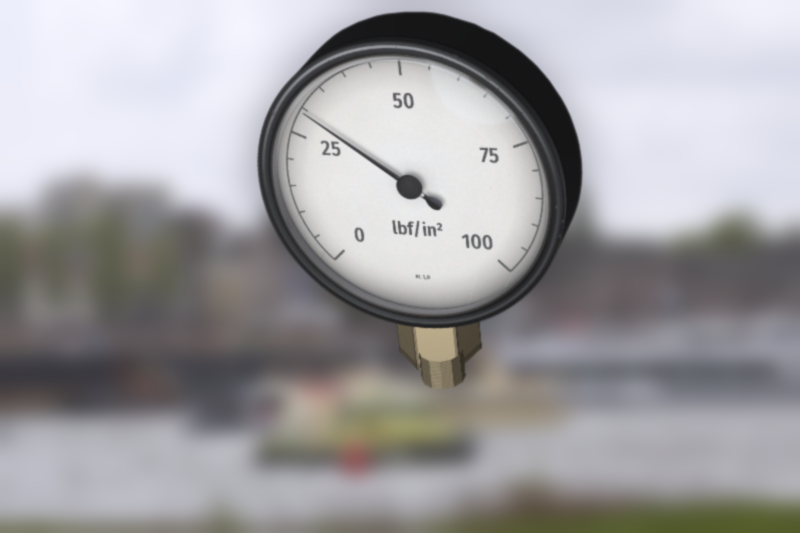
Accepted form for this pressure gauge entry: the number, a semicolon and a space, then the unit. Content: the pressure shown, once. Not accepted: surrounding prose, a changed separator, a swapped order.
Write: 30; psi
